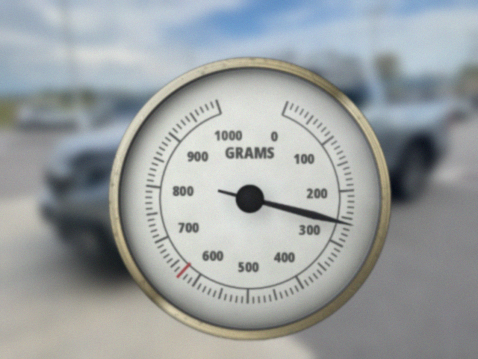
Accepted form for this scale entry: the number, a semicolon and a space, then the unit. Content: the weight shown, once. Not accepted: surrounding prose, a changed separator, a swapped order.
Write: 260; g
